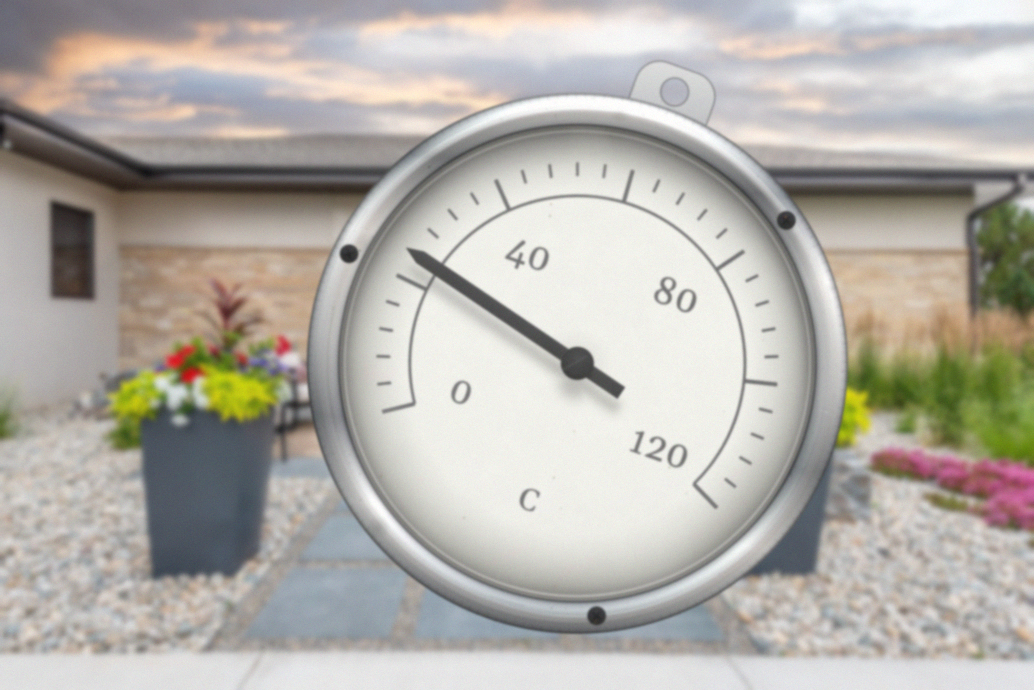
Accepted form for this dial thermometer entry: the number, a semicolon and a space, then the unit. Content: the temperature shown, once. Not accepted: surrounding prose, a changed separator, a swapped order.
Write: 24; °C
